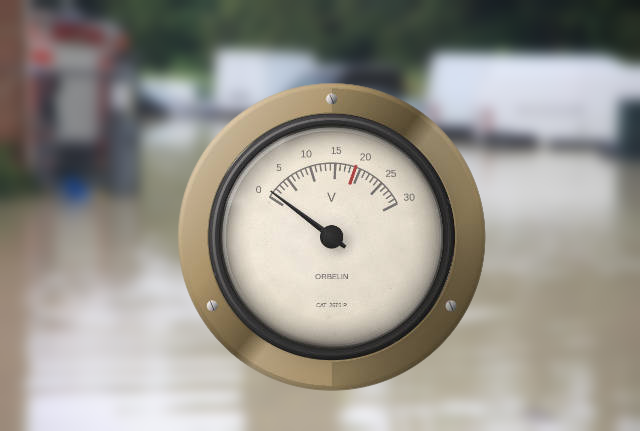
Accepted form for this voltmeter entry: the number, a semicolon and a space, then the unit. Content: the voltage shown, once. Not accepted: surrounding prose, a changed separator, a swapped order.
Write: 1; V
